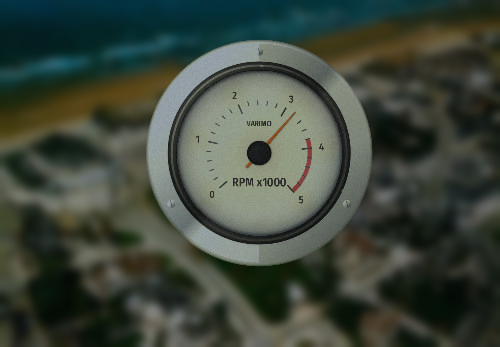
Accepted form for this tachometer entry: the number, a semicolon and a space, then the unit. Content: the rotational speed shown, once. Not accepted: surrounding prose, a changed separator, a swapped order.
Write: 3200; rpm
